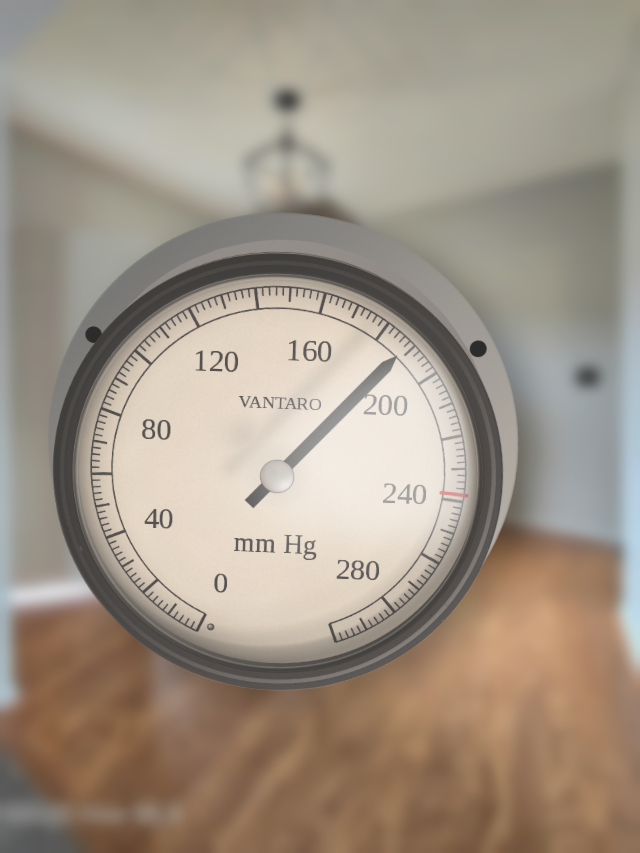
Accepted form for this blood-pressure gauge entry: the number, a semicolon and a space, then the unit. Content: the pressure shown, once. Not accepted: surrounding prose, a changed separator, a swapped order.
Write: 188; mmHg
